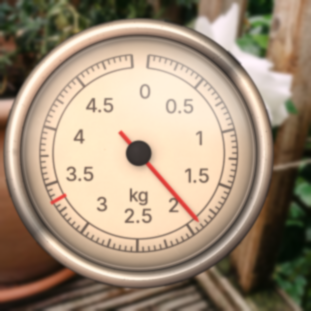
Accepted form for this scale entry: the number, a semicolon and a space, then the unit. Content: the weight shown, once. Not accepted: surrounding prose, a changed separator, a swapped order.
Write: 1.9; kg
